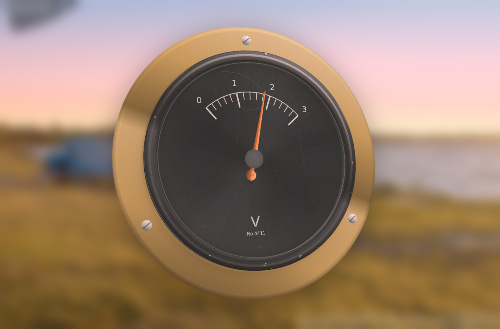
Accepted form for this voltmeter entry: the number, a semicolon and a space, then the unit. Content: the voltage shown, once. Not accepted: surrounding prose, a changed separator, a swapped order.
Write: 1.8; V
